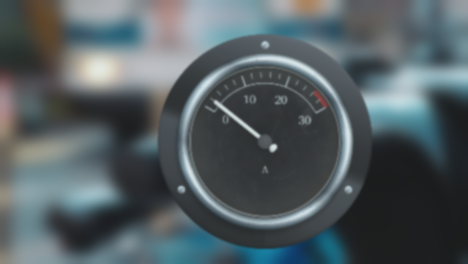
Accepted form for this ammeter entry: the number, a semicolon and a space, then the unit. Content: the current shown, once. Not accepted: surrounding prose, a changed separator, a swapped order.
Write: 2; A
